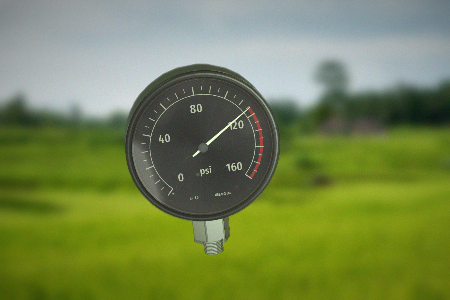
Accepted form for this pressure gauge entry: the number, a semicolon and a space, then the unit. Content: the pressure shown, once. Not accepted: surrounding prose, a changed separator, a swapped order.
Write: 115; psi
